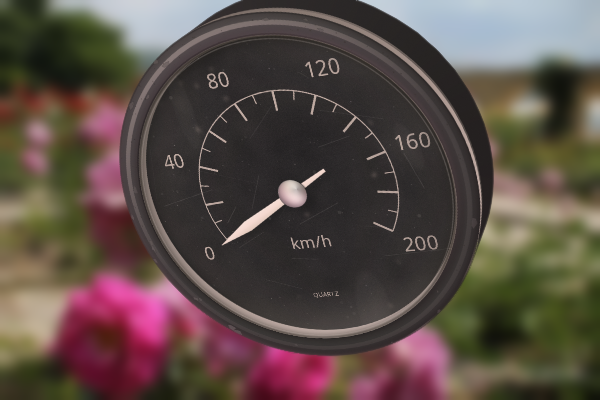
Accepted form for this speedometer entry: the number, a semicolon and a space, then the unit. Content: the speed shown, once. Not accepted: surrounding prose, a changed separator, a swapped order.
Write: 0; km/h
